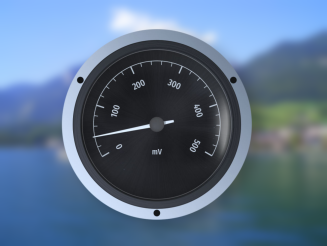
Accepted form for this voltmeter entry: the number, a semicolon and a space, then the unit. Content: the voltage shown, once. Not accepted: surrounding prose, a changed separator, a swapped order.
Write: 40; mV
